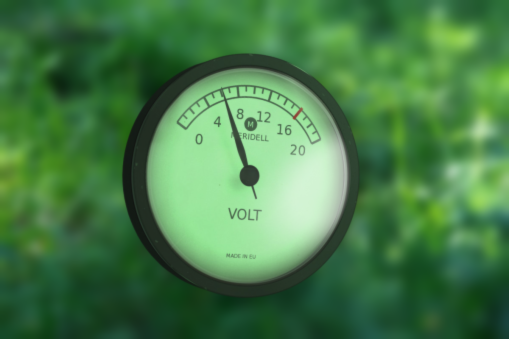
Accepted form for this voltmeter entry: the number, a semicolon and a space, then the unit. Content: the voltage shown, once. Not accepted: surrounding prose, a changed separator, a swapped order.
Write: 6; V
